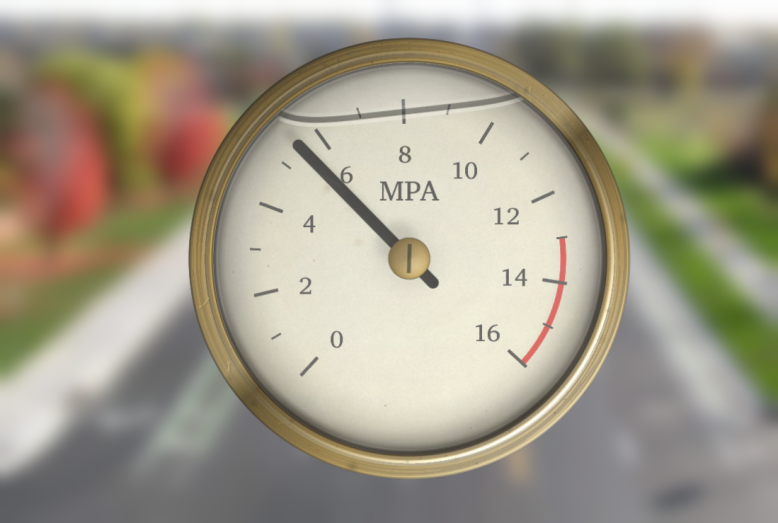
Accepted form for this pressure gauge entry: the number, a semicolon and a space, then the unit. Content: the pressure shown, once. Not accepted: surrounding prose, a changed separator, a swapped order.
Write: 5.5; MPa
